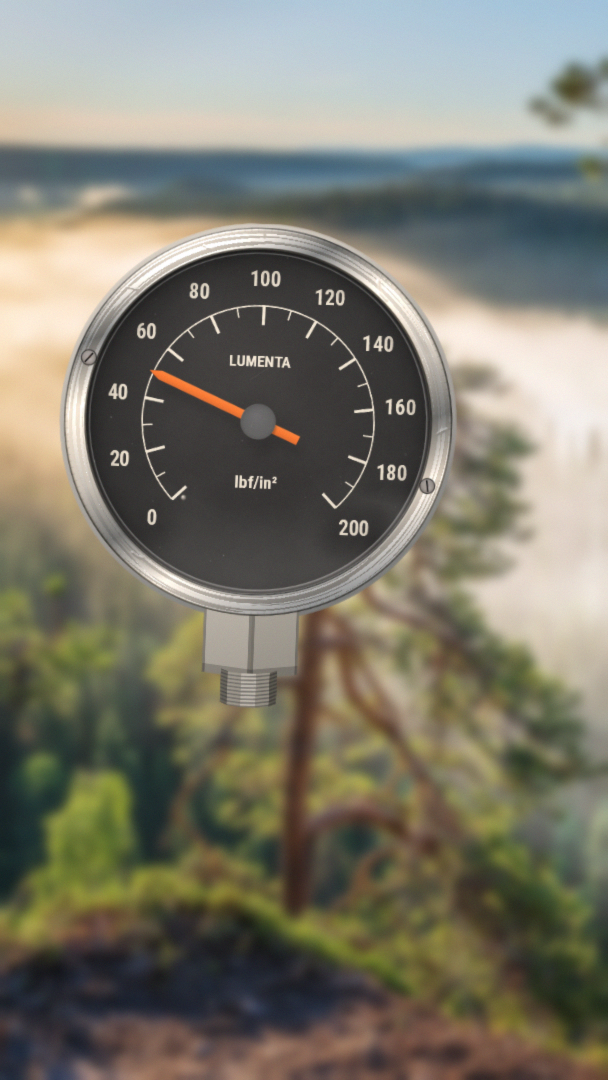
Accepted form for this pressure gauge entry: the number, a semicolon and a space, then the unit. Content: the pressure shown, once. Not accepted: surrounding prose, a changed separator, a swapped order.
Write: 50; psi
